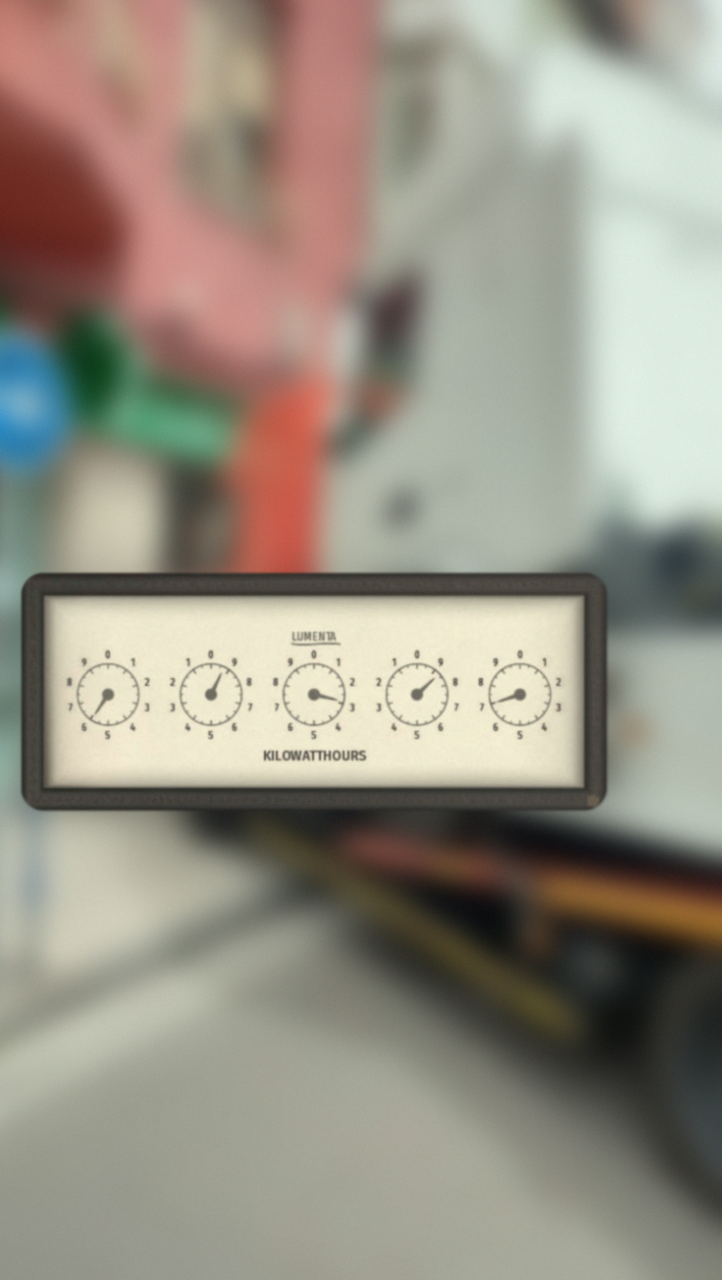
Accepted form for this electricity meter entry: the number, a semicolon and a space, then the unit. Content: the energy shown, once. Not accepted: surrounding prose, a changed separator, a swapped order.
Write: 59287; kWh
